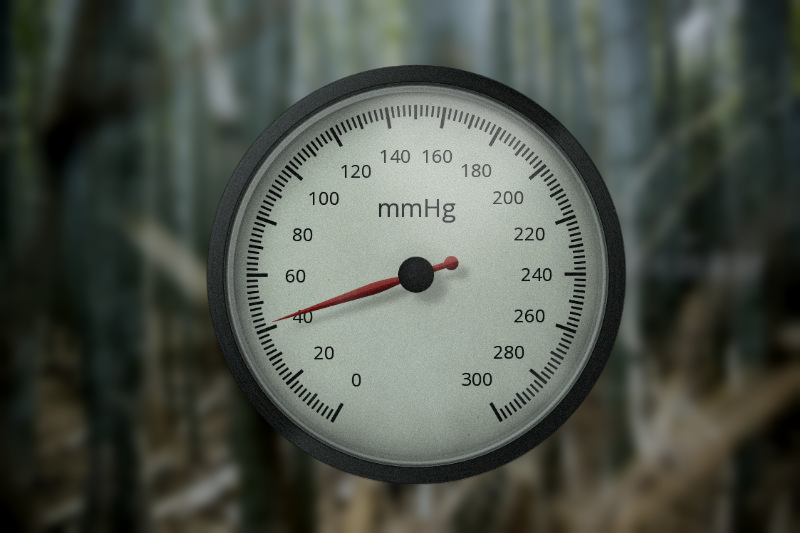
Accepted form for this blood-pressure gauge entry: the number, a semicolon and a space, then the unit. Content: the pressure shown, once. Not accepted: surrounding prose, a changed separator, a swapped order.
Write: 42; mmHg
